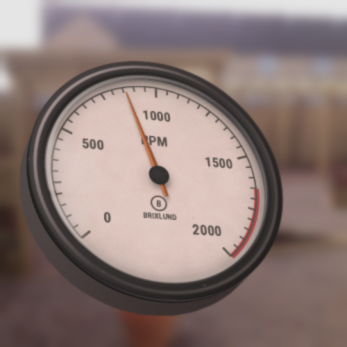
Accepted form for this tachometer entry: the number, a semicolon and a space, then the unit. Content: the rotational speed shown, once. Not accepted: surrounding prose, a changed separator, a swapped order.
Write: 850; rpm
